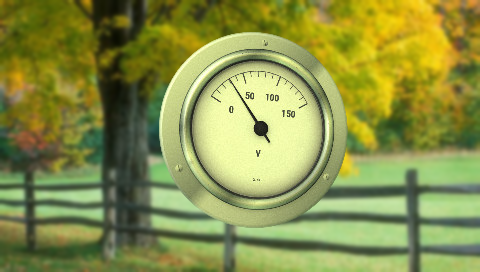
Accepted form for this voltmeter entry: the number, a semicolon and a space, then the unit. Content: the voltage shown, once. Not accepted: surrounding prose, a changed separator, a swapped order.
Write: 30; V
